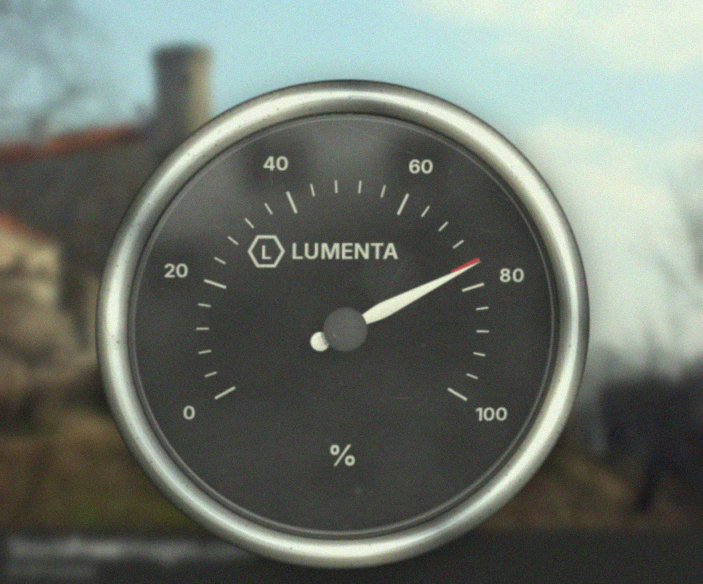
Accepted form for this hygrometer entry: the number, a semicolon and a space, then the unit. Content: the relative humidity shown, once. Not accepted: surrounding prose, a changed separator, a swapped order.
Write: 76; %
